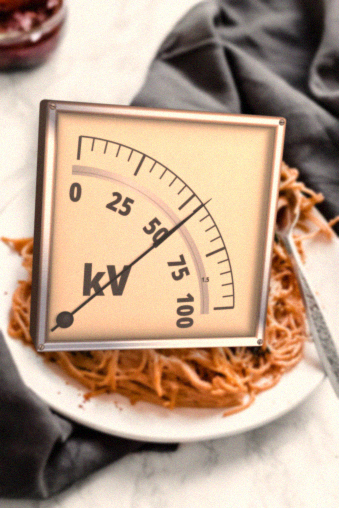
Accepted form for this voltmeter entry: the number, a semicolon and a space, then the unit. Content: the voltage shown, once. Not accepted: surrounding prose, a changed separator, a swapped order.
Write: 55; kV
